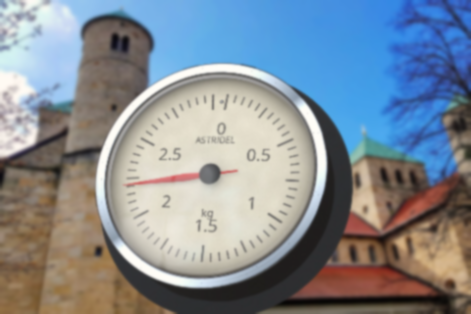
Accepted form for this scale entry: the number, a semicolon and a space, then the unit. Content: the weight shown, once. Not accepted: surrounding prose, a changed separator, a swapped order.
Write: 2.2; kg
